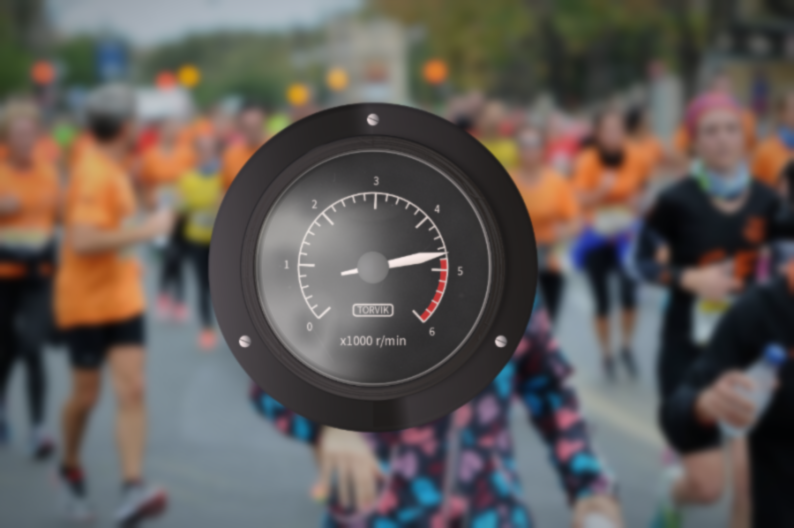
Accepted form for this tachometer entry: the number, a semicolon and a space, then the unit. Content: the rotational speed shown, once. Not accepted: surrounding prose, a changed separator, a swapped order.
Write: 4700; rpm
